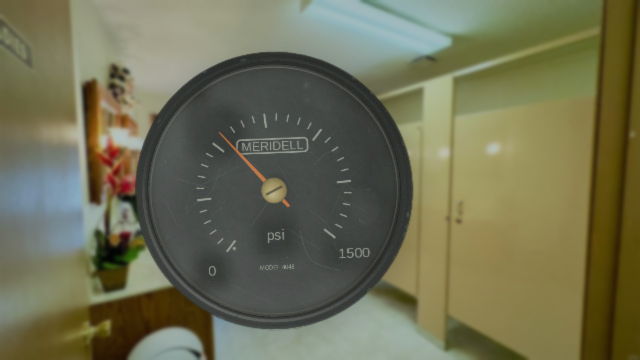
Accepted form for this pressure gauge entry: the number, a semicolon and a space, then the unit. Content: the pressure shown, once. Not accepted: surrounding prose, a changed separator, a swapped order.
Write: 550; psi
